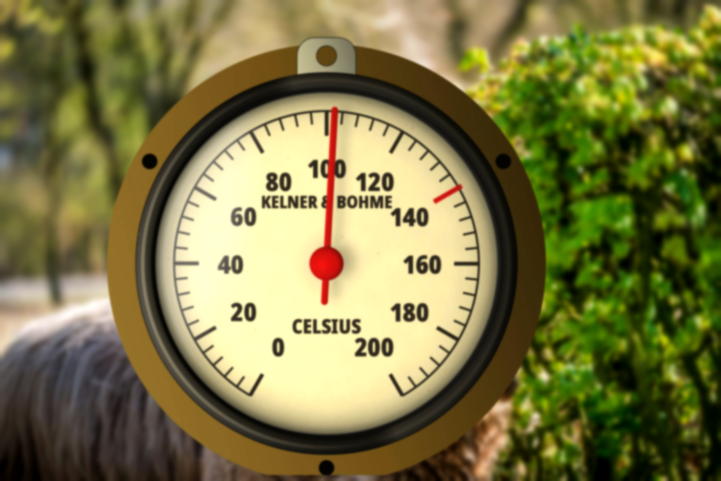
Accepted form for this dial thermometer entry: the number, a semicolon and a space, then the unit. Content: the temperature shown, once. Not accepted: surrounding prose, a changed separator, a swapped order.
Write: 102; °C
